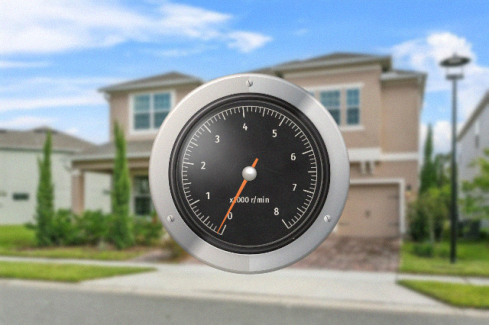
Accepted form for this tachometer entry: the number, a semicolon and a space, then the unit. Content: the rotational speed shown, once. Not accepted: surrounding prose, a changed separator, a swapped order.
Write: 100; rpm
